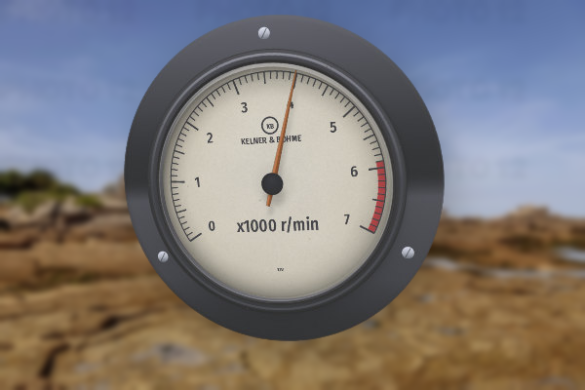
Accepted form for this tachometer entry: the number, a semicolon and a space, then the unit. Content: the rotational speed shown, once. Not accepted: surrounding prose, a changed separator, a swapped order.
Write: 4000; rpm
